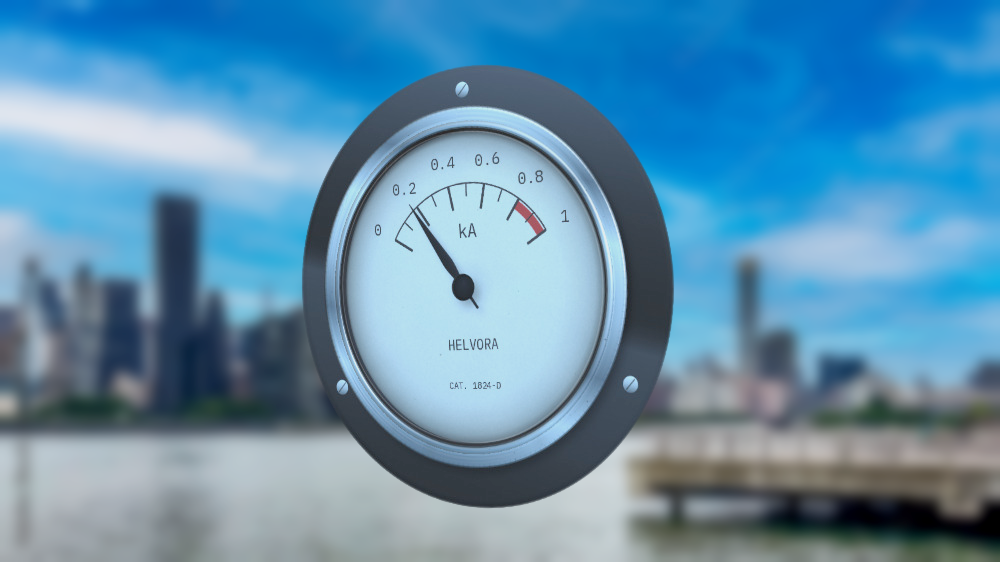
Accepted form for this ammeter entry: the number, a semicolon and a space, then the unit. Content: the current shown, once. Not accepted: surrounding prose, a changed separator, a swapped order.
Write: 0.2; kA
